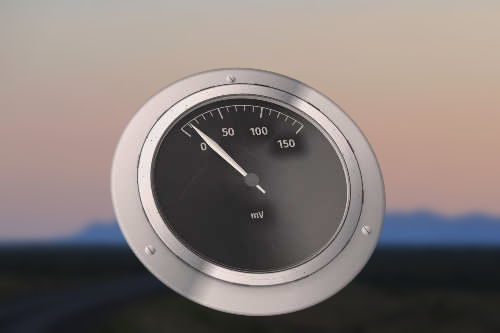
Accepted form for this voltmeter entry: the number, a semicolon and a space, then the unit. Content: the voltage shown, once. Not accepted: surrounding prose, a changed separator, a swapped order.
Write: 10; mV
